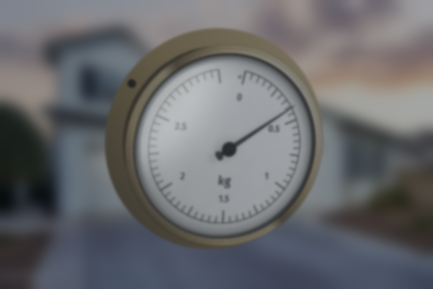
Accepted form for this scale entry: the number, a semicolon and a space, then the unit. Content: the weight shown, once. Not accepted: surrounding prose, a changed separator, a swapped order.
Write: 0.4; kg
